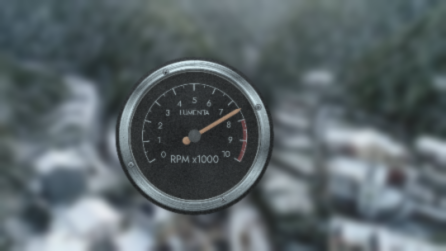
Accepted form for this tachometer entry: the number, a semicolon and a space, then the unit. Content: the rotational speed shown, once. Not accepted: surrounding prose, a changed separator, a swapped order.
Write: 7500; rpm
